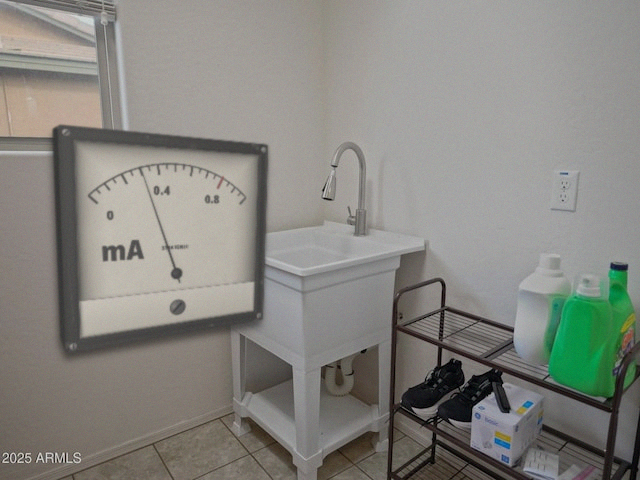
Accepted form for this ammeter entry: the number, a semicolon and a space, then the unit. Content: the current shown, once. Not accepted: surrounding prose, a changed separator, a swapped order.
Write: 0.3; mA
